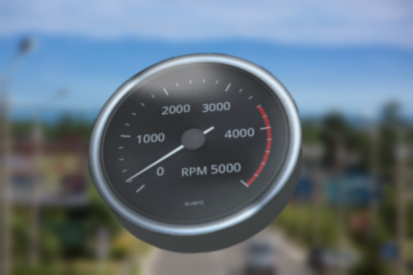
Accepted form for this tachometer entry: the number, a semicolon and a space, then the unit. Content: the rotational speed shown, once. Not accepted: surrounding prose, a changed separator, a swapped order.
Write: 200; rpm
